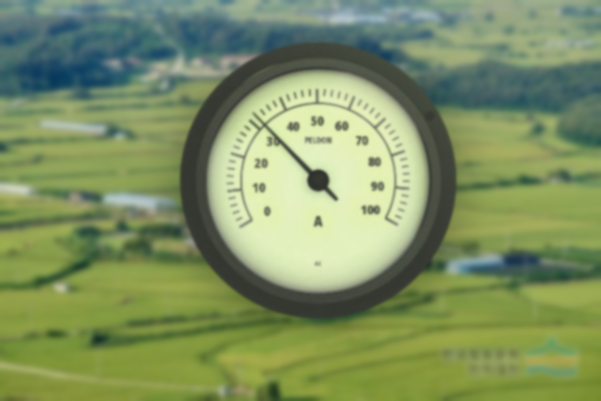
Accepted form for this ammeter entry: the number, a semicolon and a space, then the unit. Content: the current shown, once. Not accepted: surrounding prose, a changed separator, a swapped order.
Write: 32; A
